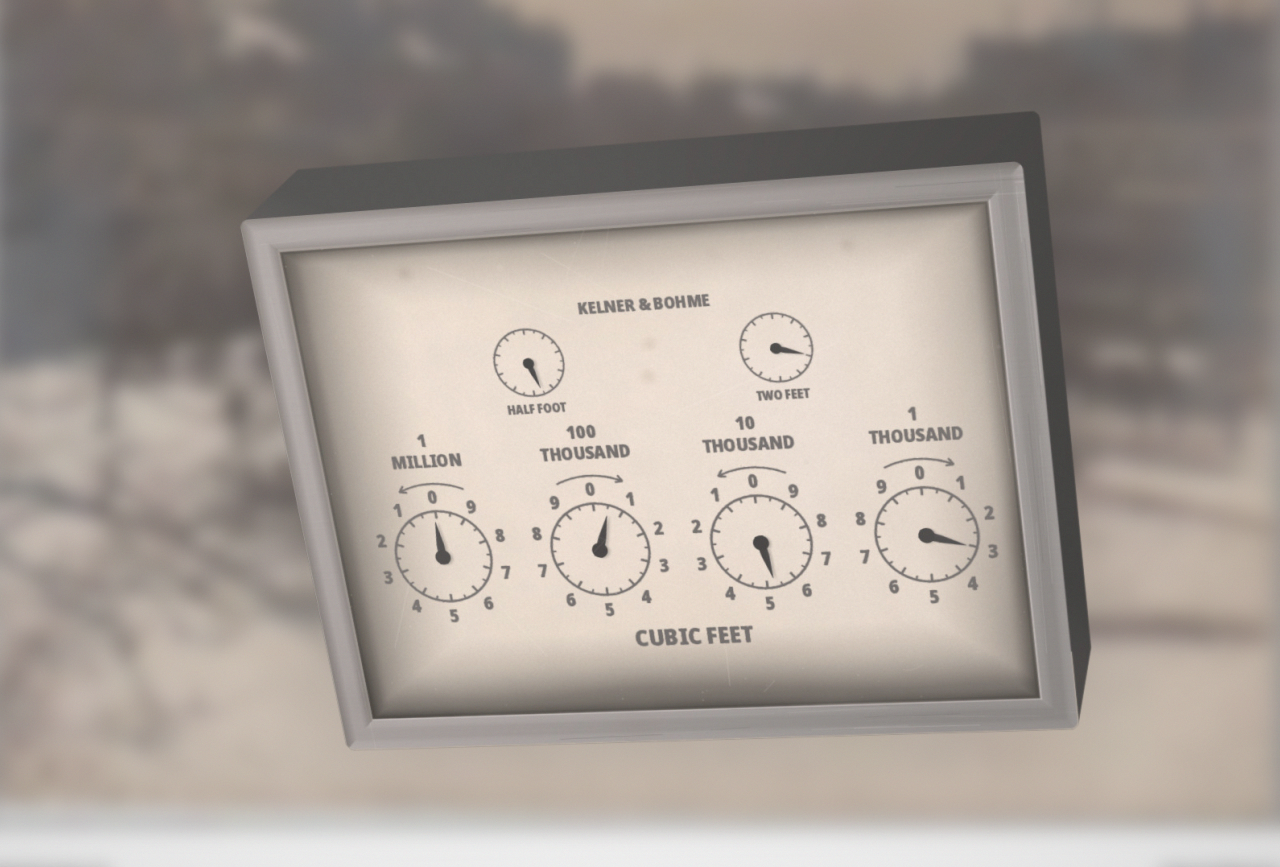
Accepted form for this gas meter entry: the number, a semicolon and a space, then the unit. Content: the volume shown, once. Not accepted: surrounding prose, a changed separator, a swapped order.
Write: 5300; ft³
